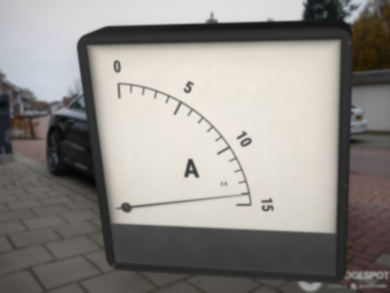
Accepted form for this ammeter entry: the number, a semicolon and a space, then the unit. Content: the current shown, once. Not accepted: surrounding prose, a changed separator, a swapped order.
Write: 14; A
